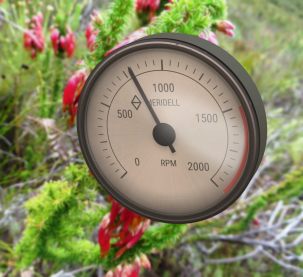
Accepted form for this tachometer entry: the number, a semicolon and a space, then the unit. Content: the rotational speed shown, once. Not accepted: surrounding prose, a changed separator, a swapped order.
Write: 800; rpm
